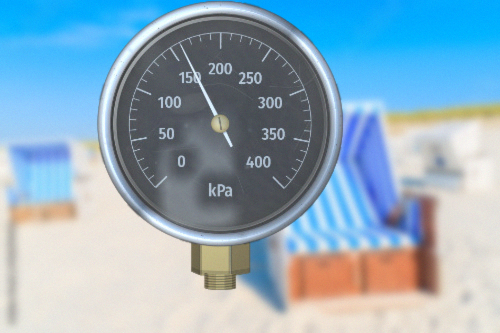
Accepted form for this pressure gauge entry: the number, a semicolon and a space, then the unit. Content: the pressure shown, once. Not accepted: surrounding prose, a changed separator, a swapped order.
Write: 160; kPa
